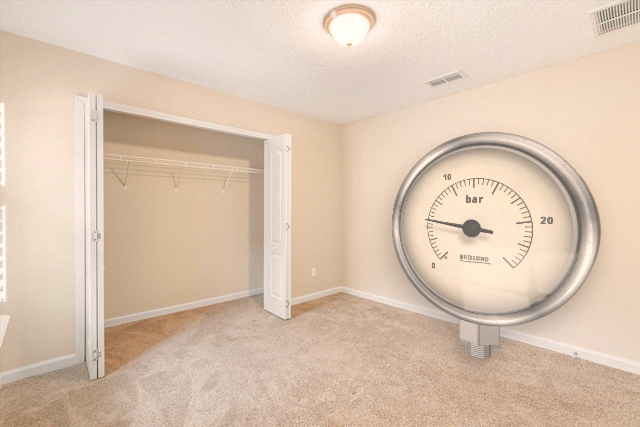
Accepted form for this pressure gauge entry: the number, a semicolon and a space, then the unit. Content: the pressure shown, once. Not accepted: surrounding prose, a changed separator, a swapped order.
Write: 5; bar
